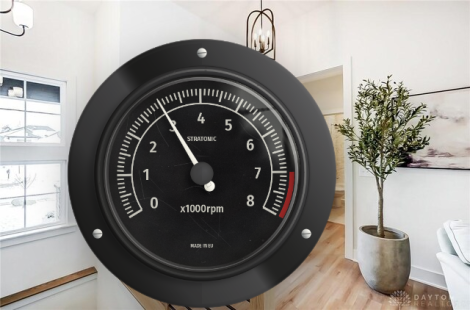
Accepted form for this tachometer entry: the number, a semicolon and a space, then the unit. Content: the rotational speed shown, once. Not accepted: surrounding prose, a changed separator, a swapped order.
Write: 3000; rpm
